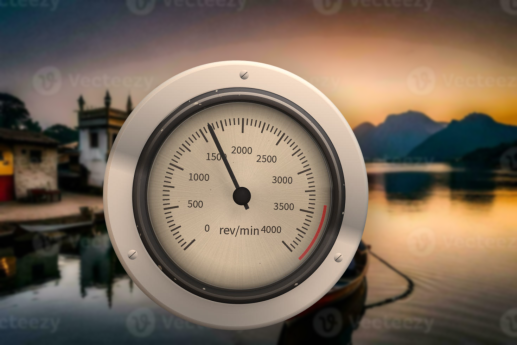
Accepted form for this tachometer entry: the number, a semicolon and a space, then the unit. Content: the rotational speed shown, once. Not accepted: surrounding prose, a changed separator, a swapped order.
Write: 1600; rpm
